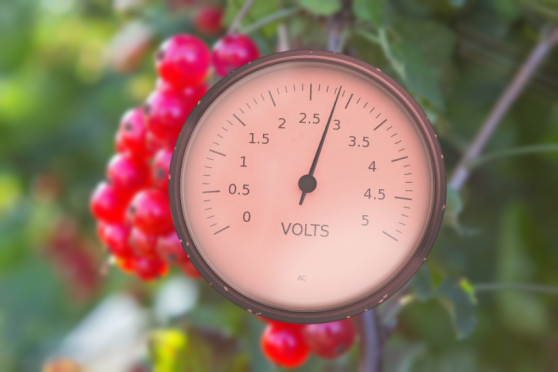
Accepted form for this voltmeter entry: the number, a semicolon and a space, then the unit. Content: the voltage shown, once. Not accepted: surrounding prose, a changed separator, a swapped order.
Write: 2.85; V
